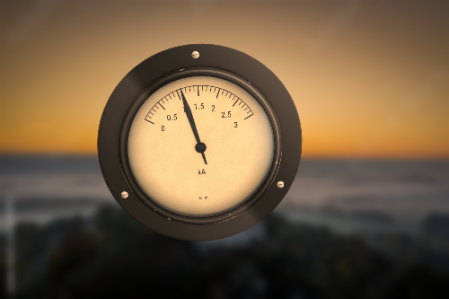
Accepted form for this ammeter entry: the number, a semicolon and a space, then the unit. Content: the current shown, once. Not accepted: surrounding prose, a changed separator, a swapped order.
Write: 1.1; kA
